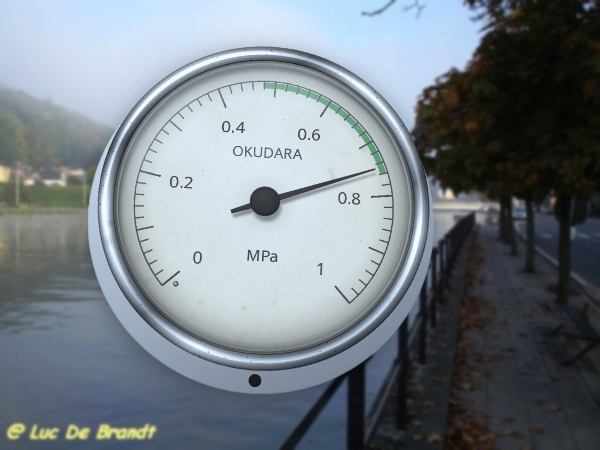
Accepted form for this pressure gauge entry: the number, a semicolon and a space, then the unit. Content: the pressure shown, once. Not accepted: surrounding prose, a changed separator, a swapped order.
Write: 0.75; MPa
